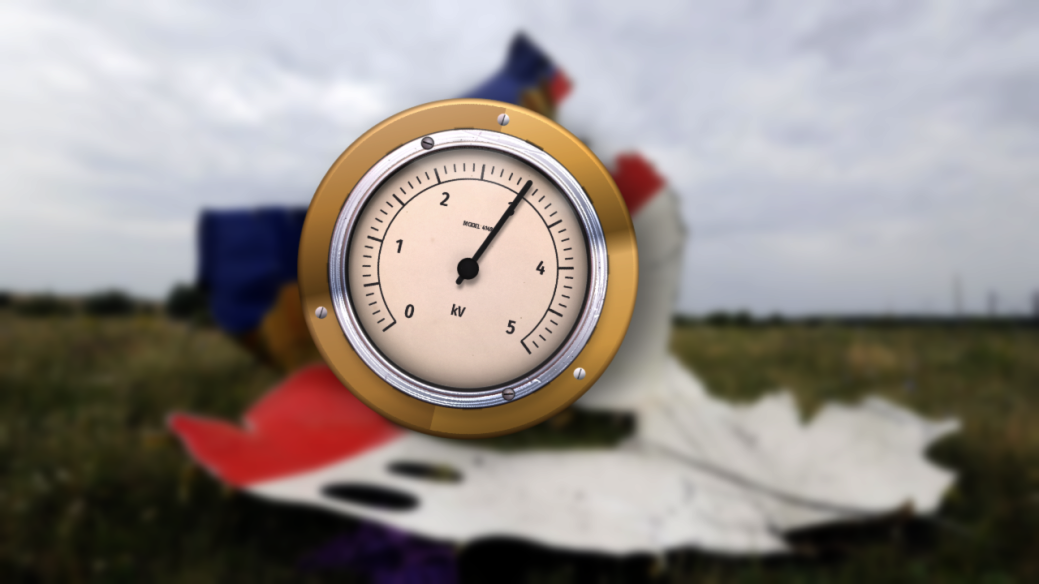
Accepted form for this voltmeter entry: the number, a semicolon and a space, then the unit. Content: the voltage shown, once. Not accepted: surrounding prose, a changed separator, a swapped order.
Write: 3; kV
